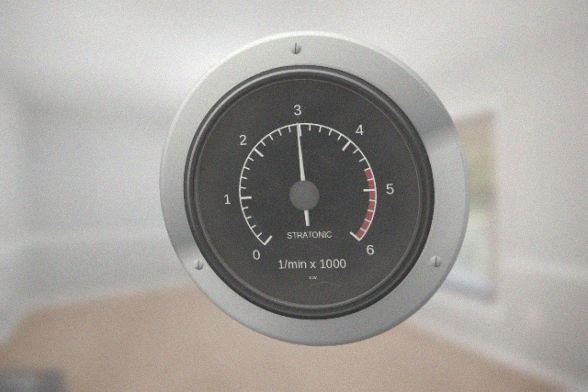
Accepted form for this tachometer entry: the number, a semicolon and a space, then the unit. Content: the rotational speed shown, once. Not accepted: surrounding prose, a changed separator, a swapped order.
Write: 3000; rpm
